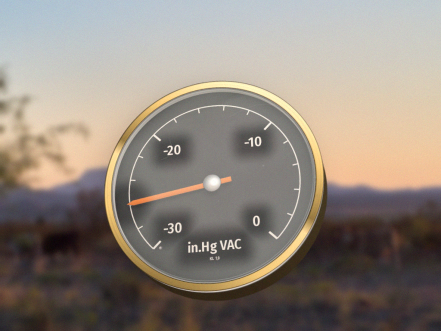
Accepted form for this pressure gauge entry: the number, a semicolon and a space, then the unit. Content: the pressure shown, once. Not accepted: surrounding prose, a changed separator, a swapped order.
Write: -26; inHg
